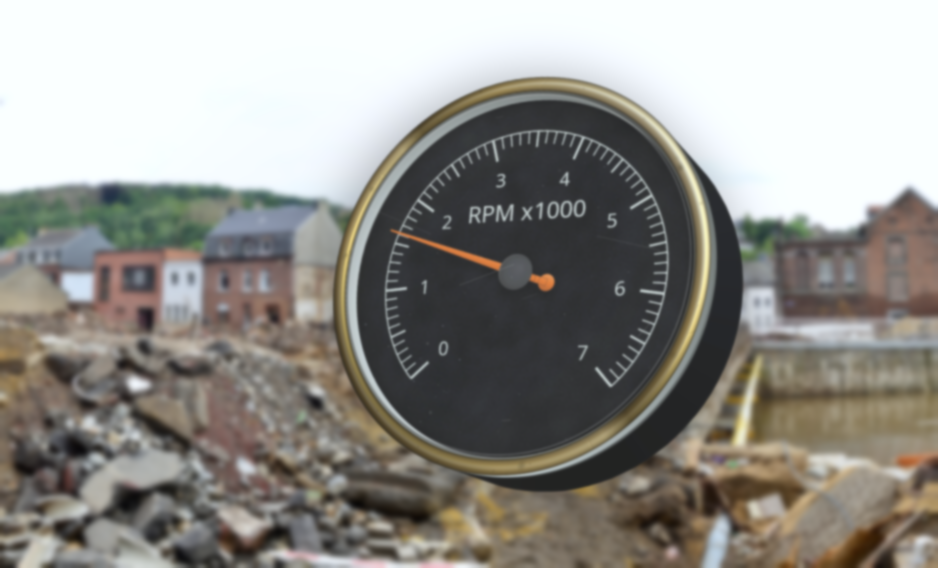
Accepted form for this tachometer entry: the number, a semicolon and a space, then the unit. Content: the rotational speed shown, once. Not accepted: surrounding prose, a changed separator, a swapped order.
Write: 1600; rpm
